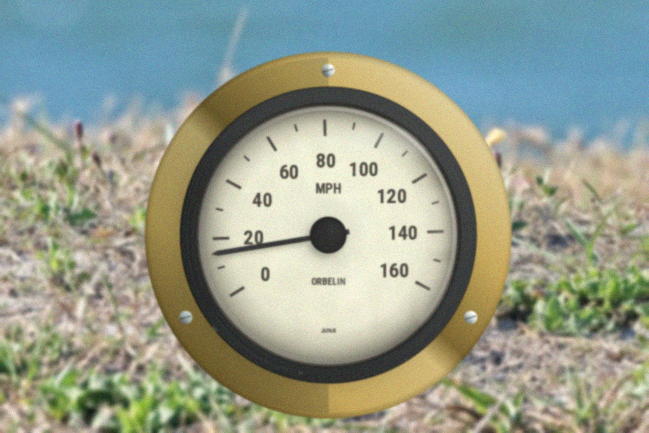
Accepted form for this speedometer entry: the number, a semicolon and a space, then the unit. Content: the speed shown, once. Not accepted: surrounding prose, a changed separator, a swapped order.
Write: 15; mph
